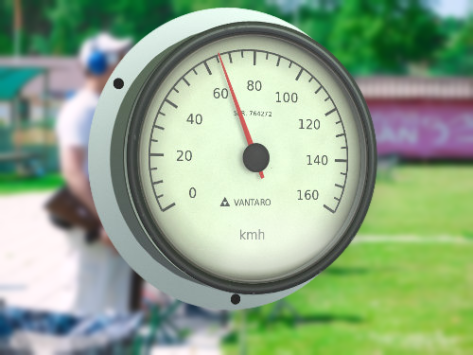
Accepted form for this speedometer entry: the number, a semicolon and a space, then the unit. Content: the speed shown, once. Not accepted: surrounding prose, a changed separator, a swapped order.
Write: 65; km/h
